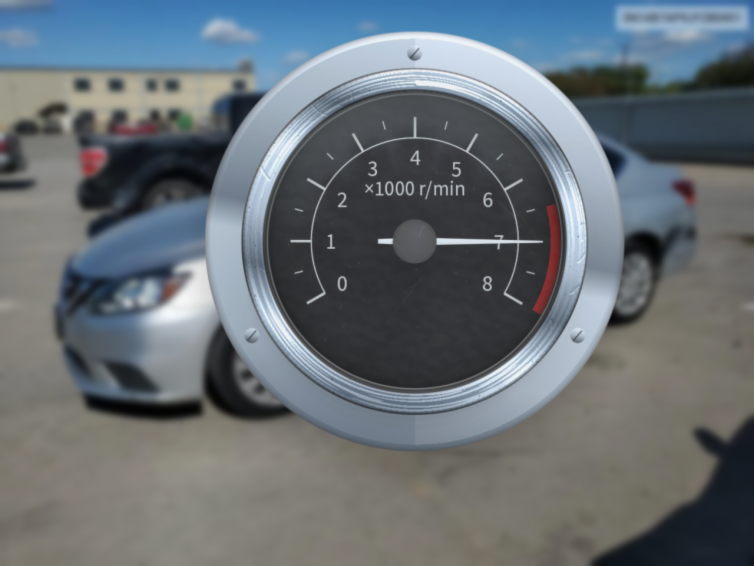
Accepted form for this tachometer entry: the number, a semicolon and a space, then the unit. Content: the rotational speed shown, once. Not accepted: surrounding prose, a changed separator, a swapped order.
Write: 7000; rpm
